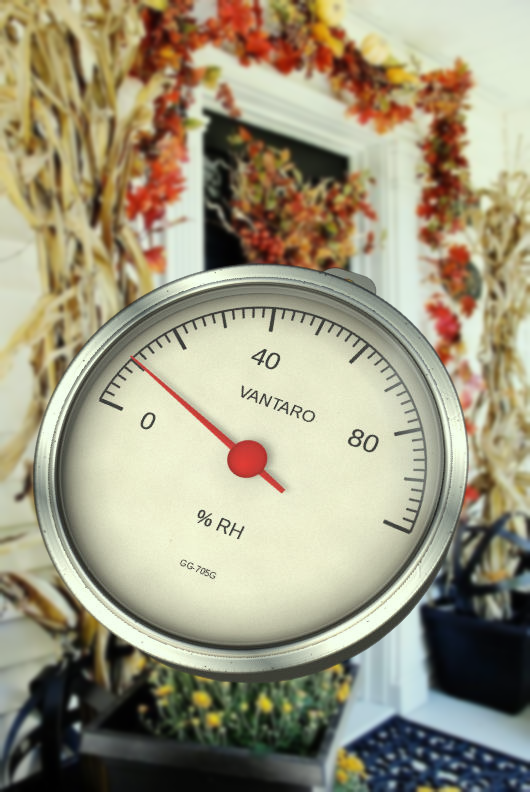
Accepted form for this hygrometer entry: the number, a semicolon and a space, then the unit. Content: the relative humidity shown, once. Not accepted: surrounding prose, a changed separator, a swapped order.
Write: 10; %
